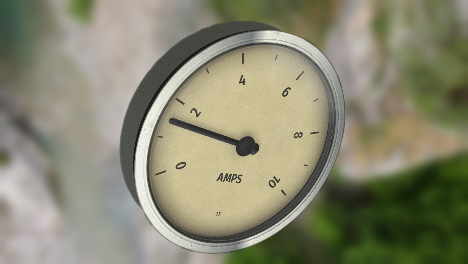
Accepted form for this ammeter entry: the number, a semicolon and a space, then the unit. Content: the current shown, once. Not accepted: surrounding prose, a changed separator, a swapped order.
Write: 1.5; A
